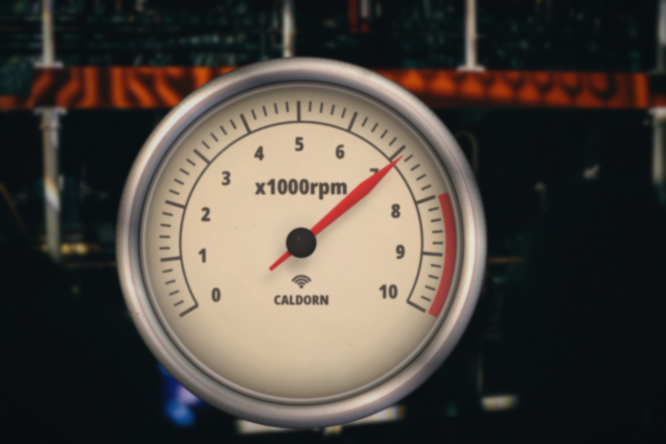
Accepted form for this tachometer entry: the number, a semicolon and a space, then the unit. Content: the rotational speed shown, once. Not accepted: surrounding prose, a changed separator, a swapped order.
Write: 7100; rpm
